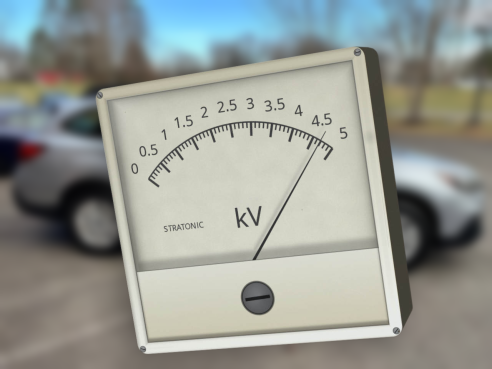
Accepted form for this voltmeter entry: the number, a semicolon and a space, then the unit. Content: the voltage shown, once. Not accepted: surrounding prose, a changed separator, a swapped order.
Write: 4.7; kV
